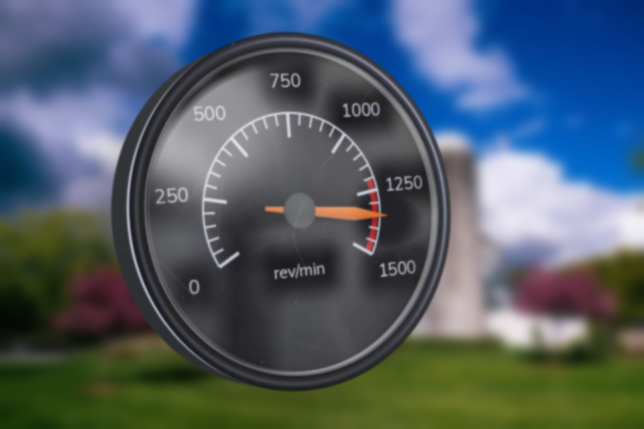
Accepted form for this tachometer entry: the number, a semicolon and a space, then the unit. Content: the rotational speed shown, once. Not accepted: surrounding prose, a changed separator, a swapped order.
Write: 1350; rpm
